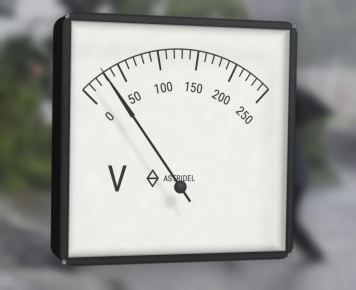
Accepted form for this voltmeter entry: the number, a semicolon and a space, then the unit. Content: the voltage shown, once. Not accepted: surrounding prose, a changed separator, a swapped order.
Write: 30; V
